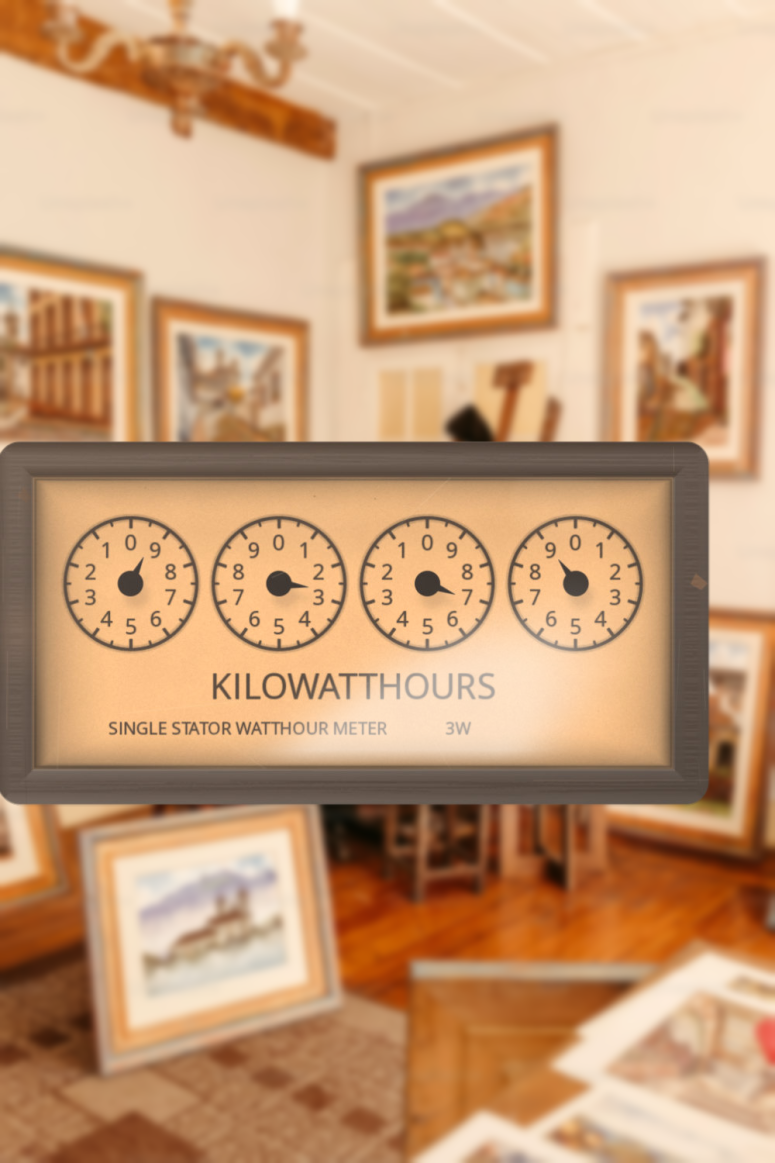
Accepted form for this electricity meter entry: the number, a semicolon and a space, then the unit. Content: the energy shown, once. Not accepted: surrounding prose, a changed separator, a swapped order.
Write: 9269; kWh
